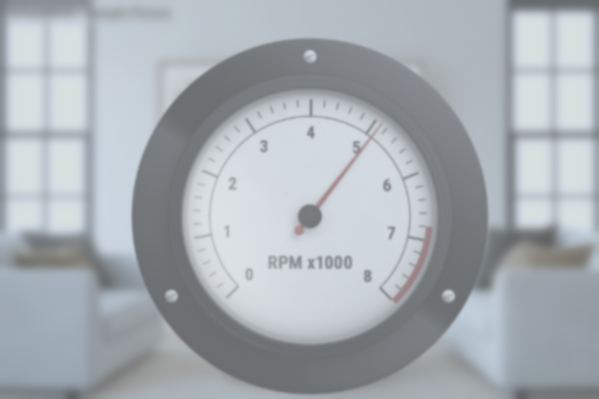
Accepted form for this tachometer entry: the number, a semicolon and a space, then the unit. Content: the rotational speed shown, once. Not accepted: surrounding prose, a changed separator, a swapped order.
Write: 5100; rpm
